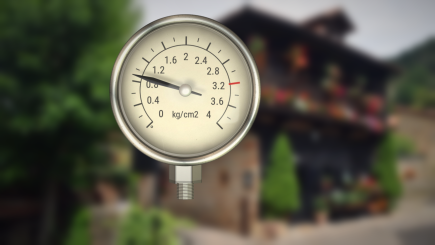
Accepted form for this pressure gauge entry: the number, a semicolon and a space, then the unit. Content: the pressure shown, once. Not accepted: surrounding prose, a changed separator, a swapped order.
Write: 0.9; kg/cm²
